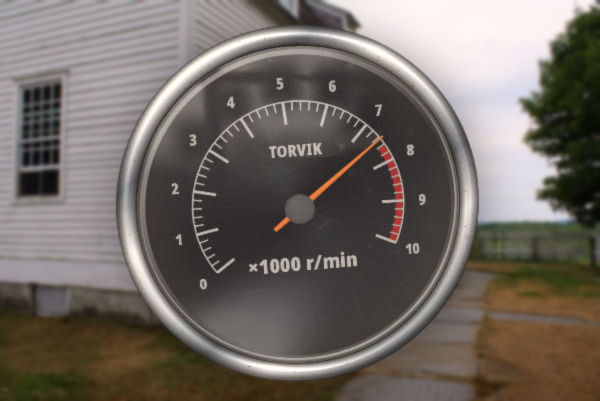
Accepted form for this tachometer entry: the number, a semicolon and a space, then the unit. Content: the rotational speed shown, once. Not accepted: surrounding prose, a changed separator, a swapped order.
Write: 7400; rpm
